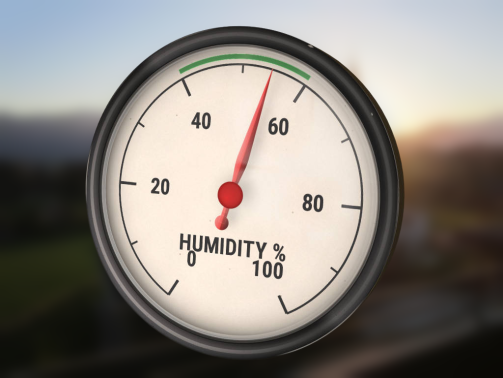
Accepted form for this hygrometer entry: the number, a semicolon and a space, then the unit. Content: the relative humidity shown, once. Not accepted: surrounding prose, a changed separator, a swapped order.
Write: 55; %
